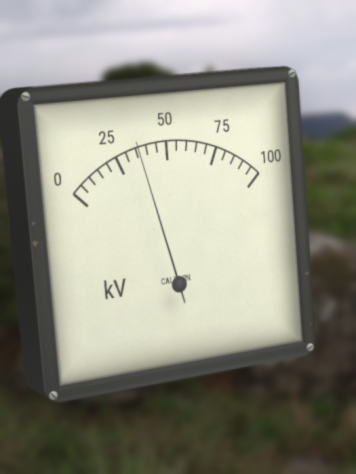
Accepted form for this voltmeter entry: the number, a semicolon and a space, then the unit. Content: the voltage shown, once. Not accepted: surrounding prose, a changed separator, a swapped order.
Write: 35; kV
